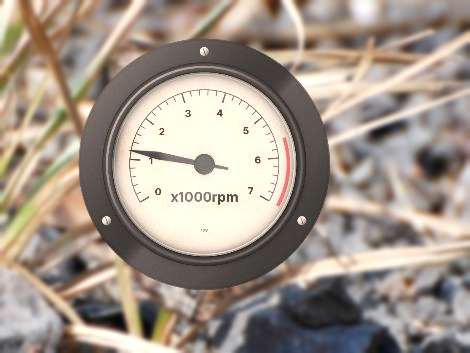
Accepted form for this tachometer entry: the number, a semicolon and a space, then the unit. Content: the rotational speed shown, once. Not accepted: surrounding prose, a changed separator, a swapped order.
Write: 1200; rpm
